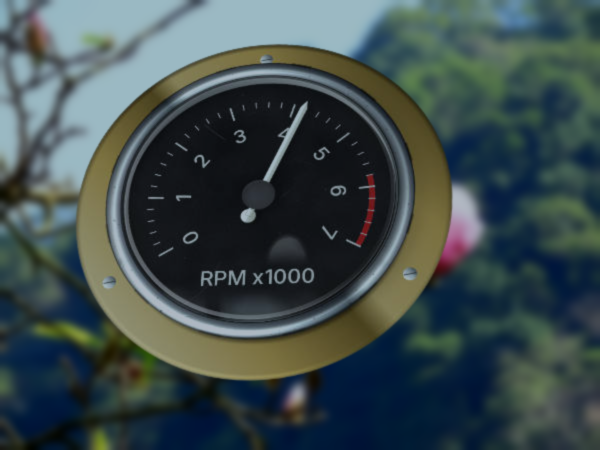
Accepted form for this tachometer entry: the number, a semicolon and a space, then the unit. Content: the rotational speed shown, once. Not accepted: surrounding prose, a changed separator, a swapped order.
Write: 4200; rpm
